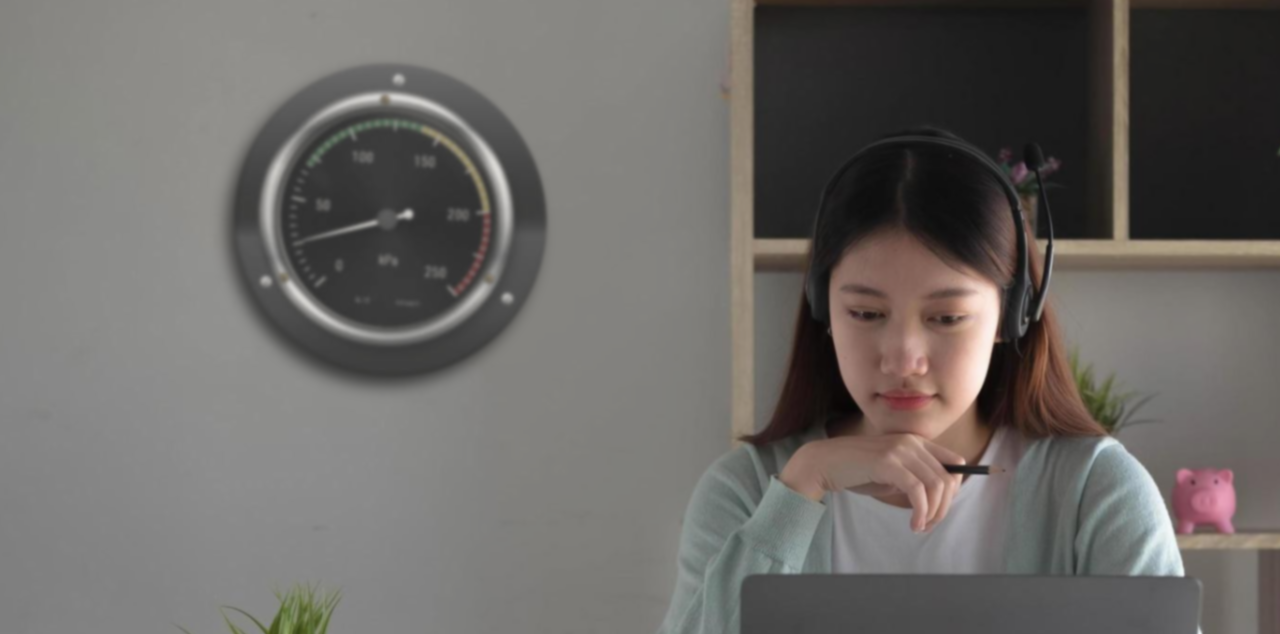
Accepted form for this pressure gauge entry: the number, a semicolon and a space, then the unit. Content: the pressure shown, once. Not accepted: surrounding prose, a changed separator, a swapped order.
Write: 25; kPa
